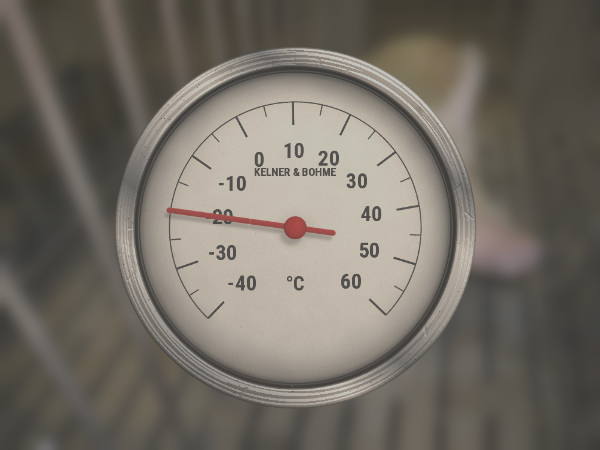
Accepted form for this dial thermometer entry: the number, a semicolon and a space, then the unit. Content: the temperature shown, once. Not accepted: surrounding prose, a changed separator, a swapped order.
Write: -20; °C
